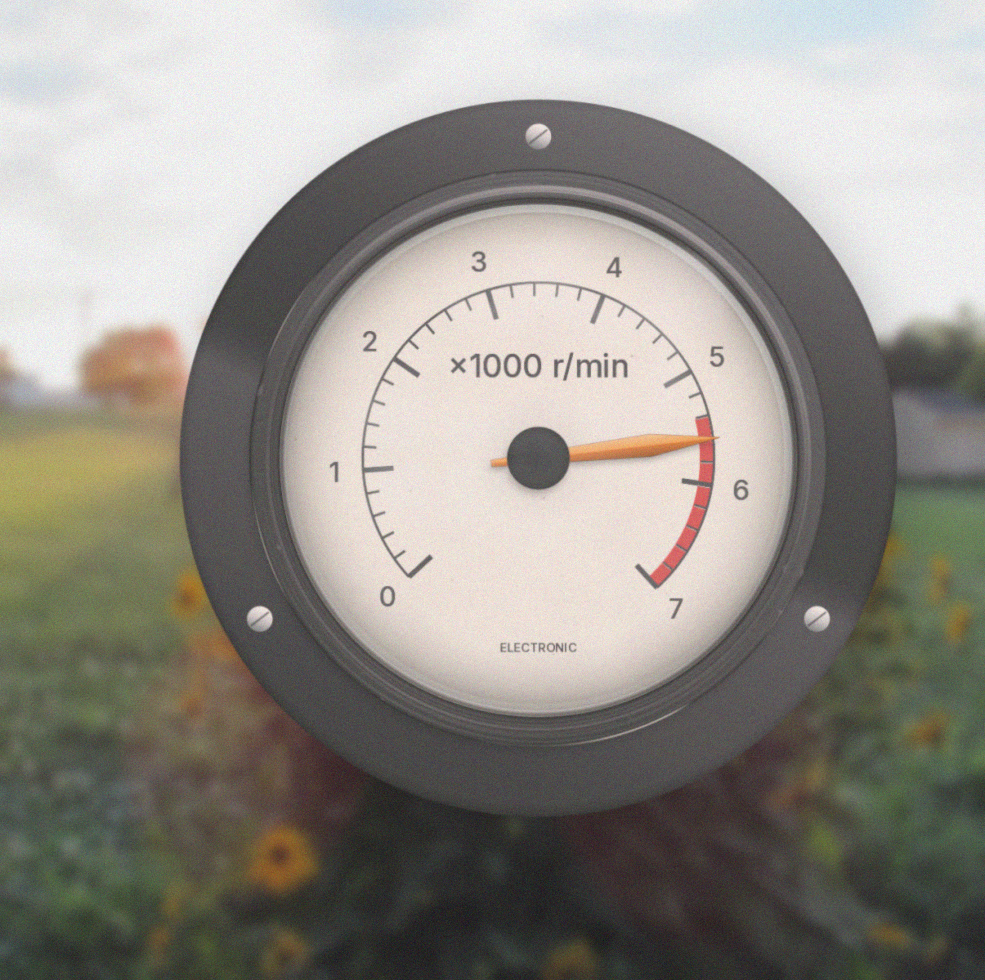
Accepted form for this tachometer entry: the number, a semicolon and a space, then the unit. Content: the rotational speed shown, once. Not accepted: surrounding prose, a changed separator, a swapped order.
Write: 5600; rpm
